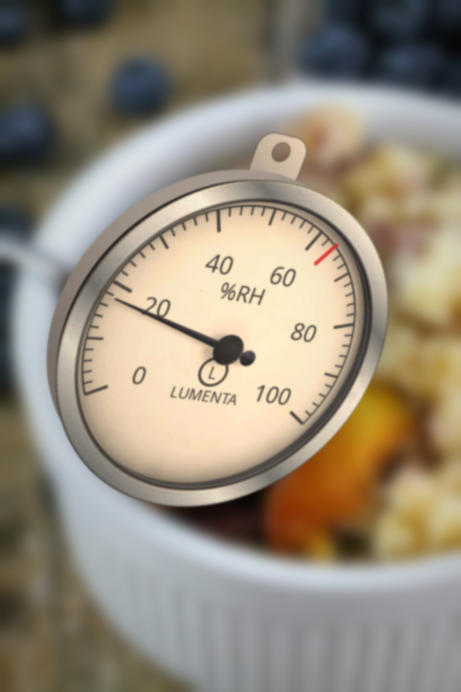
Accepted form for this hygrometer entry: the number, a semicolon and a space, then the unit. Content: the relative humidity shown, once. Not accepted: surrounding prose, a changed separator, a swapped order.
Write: 18; %
